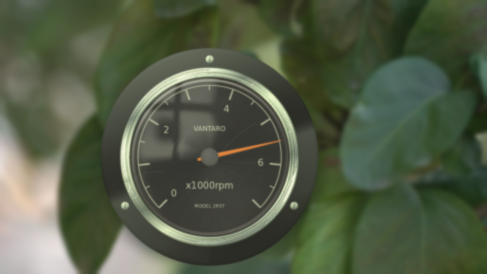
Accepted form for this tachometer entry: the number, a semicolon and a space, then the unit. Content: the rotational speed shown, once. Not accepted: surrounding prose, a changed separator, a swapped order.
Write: 5500; rpm
